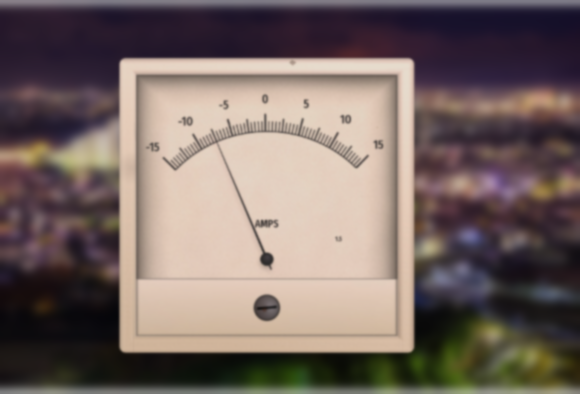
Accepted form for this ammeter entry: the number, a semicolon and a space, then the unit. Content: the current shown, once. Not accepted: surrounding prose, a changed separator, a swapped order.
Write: -7.5; A
